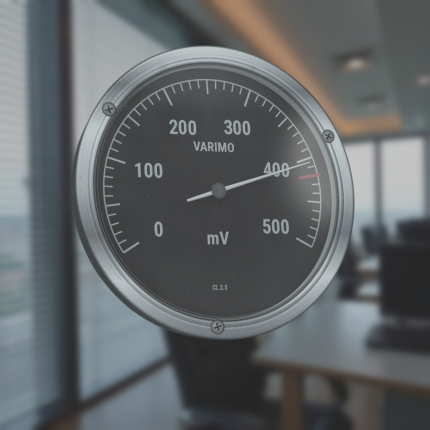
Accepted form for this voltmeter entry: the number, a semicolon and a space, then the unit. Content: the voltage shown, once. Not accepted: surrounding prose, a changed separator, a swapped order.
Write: 405; mV
